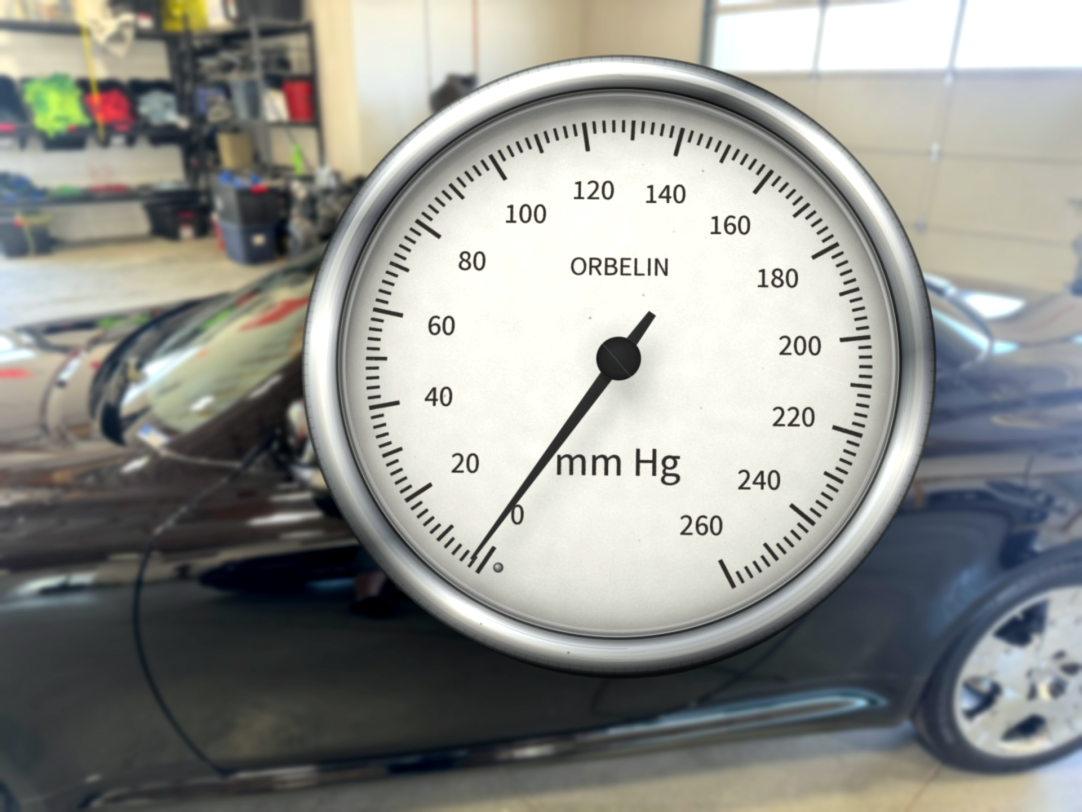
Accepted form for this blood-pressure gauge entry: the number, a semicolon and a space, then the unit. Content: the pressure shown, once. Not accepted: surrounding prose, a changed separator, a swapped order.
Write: 2; mmHg
